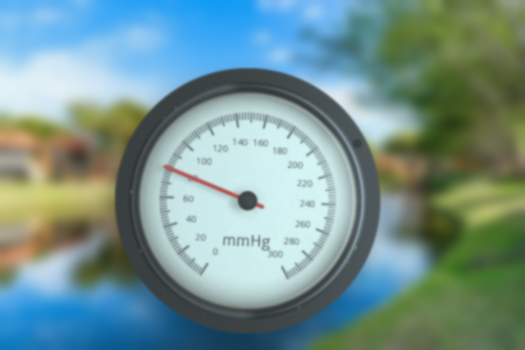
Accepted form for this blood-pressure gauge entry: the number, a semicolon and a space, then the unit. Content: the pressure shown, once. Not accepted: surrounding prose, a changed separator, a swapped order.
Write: 80; mmHg
